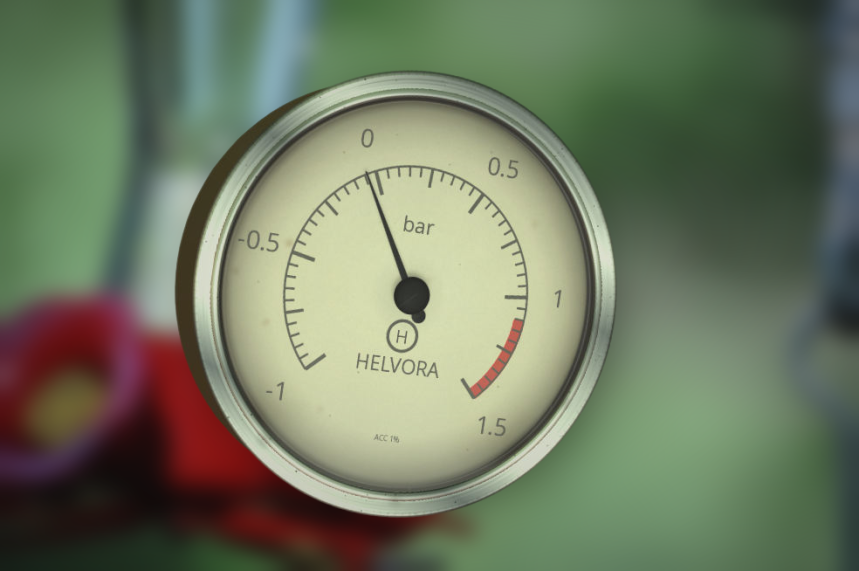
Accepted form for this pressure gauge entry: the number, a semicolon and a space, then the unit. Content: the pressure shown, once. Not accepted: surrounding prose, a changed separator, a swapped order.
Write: -0.05; bar
